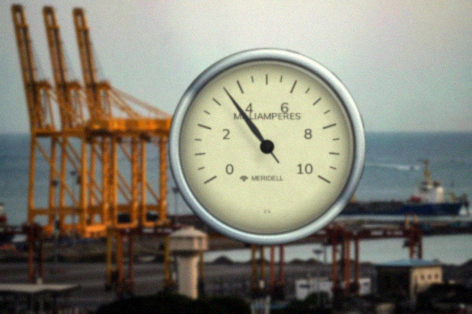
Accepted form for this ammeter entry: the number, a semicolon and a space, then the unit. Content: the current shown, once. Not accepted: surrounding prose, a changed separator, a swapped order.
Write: 3.5; mA
